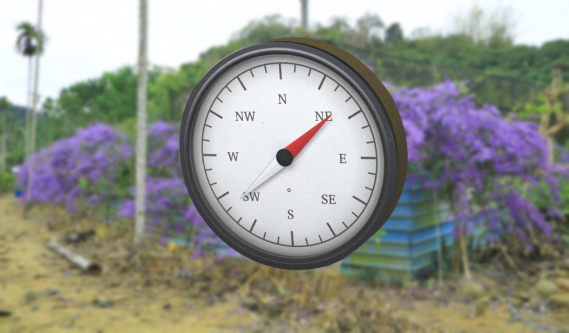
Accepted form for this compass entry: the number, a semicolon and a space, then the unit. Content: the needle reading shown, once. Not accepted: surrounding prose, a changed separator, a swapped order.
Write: 50; °
